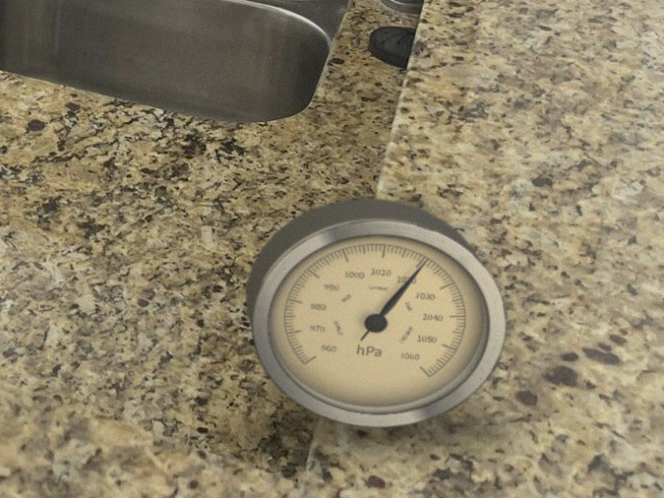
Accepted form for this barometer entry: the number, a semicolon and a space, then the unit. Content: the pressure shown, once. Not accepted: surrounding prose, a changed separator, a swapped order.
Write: 1020; hPa
